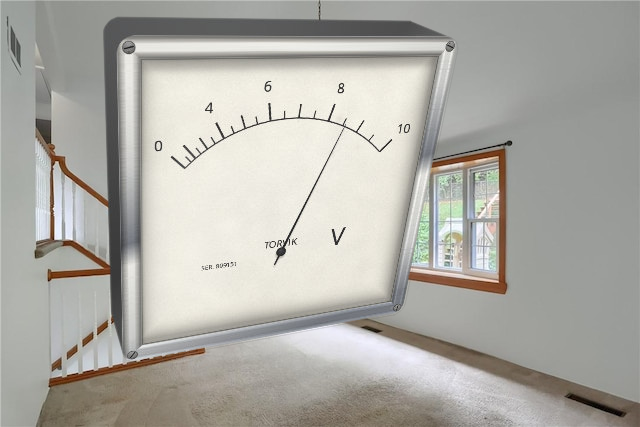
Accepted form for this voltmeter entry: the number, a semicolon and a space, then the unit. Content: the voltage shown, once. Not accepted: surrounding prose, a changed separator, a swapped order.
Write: 8.5; V
